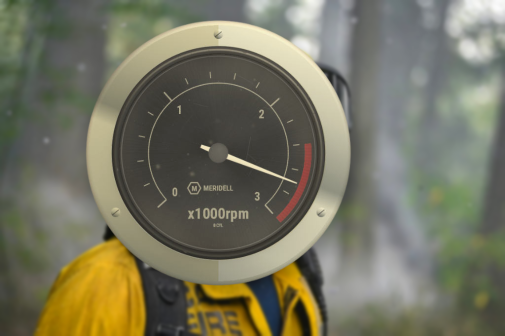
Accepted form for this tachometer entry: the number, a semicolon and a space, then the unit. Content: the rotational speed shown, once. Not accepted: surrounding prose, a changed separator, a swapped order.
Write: 2700; rpm
